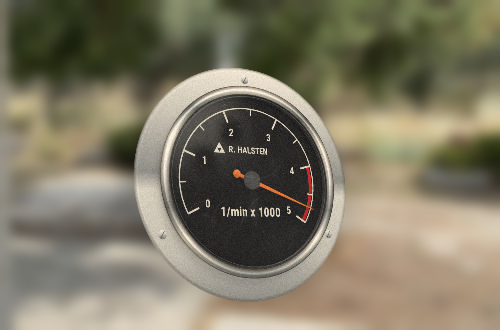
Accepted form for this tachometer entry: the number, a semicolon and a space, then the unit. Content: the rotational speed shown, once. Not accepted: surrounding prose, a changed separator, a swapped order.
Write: 4750; rpm
